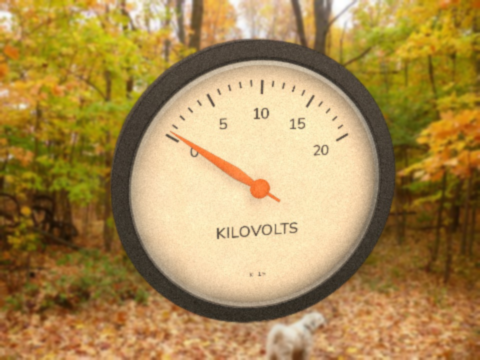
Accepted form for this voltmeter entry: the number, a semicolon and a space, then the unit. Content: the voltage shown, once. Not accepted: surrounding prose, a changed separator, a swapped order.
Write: 0.5; kV
